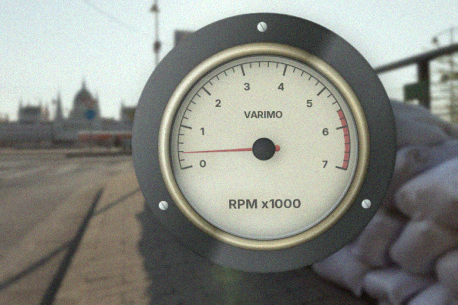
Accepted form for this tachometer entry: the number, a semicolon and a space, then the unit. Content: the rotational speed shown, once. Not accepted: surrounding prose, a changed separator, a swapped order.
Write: 400; rpm
